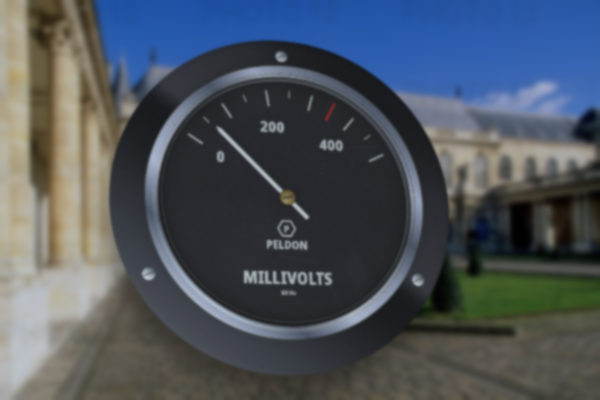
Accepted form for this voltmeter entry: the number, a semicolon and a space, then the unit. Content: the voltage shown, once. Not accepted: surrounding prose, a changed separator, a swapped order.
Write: 50; mV
